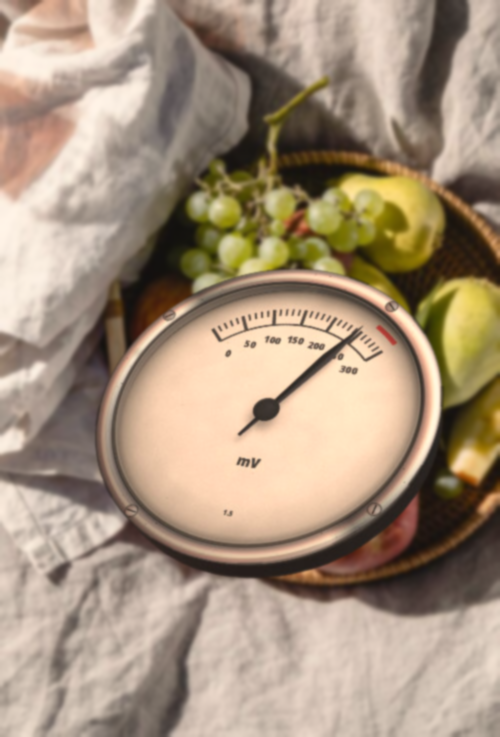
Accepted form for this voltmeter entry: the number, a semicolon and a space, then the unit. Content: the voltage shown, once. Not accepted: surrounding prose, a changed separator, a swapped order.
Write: 250; mV
